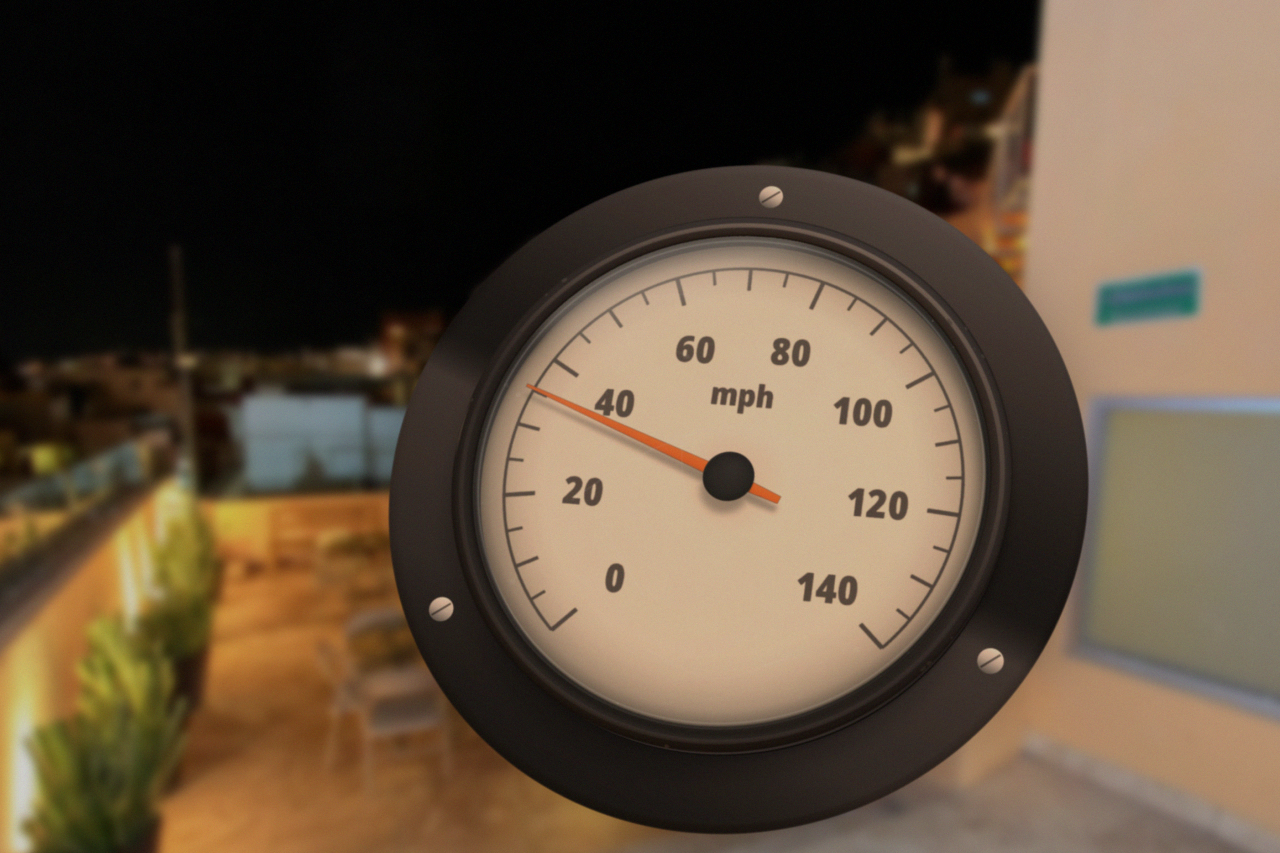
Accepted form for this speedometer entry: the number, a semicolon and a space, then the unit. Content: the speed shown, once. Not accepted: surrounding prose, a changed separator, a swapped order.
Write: 35; mph
